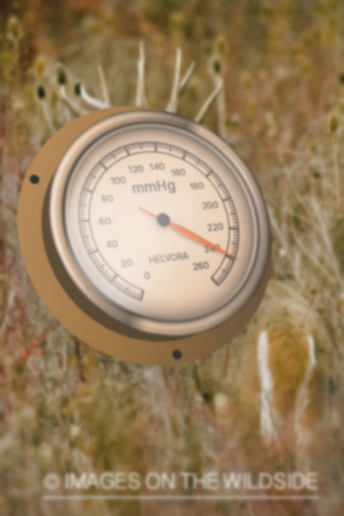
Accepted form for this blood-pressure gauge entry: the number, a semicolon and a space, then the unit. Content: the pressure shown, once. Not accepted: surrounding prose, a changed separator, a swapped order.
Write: 240; mmHg
